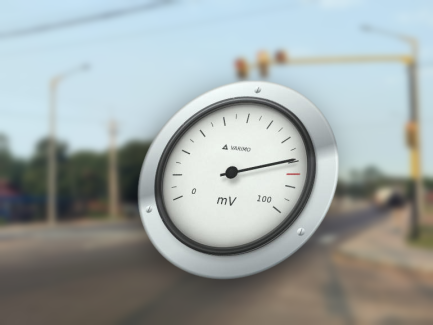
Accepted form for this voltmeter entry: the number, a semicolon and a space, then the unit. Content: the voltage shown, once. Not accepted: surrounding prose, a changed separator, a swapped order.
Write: 80; mV
